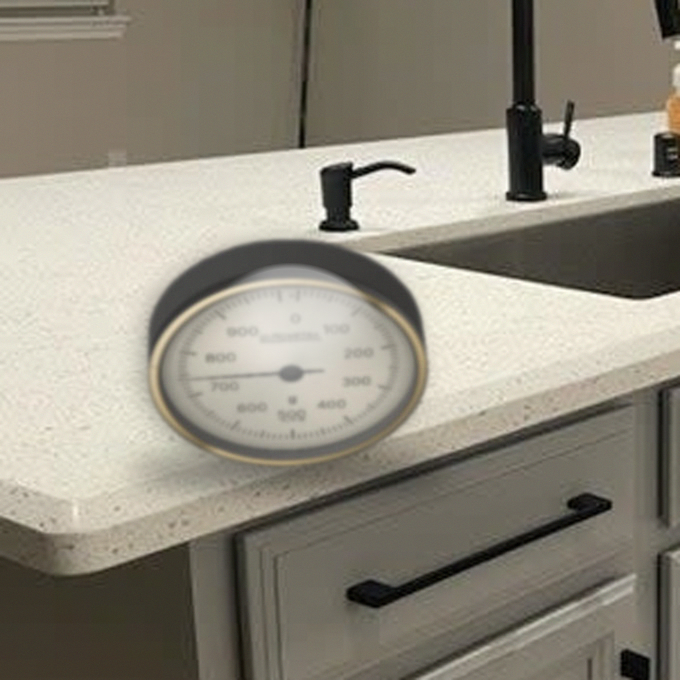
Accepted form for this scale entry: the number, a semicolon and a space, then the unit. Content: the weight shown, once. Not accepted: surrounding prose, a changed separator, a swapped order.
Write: 750; g
